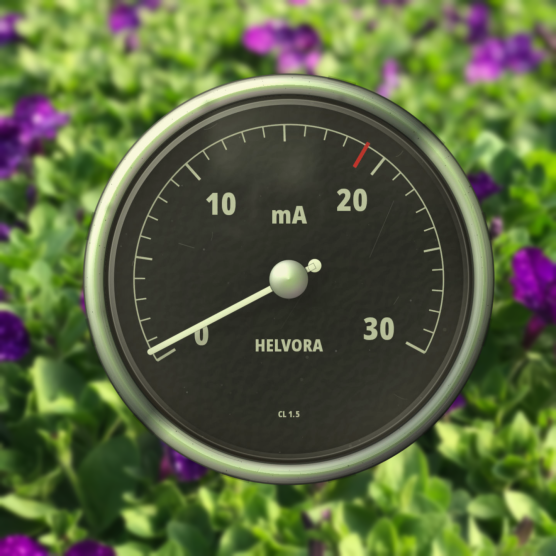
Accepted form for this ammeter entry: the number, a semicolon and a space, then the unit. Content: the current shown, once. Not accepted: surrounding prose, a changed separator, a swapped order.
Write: 0.5; mA
